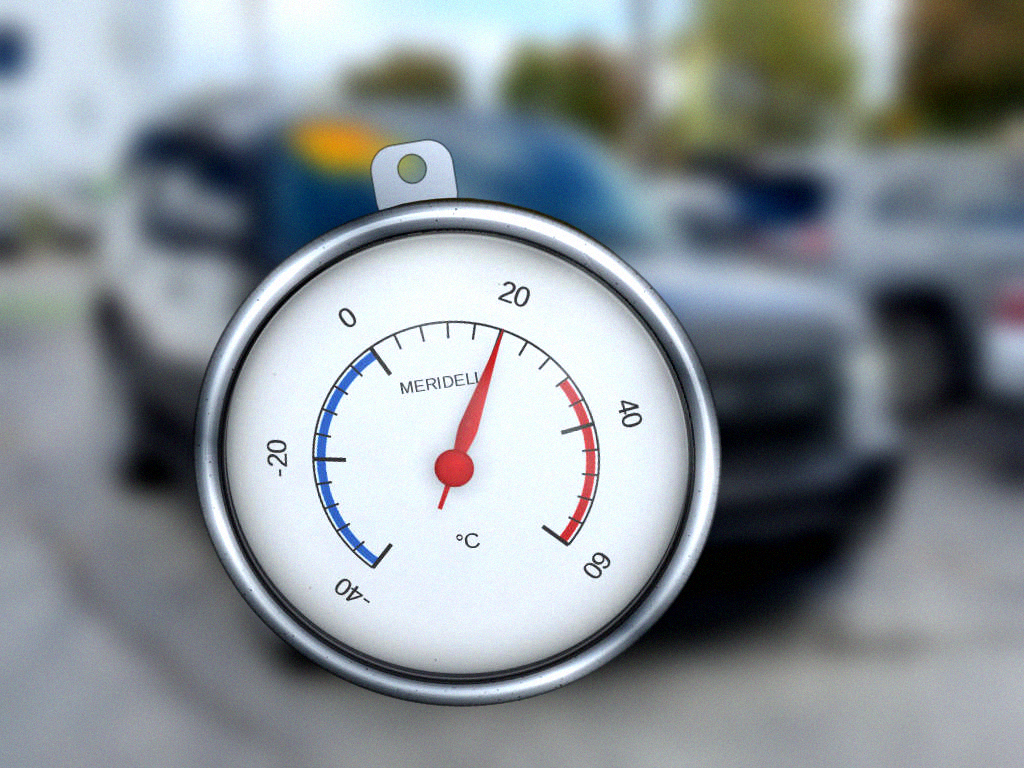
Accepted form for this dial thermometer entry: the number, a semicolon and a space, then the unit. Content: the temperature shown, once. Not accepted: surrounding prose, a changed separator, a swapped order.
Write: 20; °C
